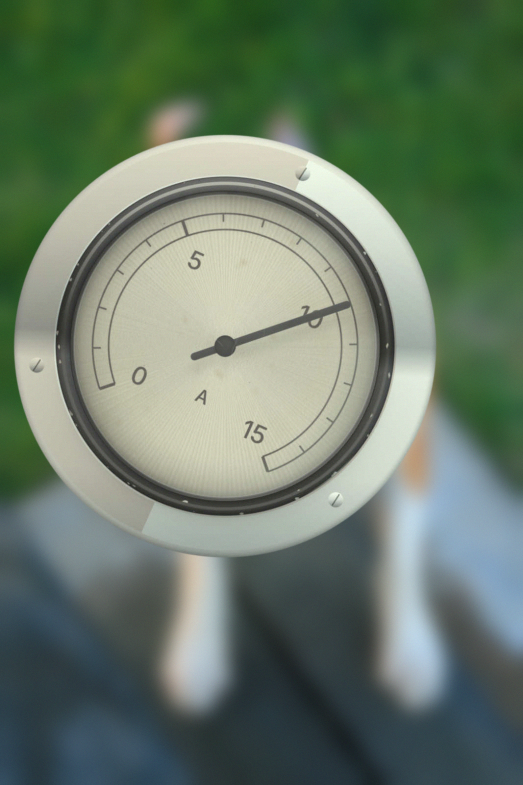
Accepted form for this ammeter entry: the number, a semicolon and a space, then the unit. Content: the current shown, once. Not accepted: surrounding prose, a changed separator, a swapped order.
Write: 10; A
